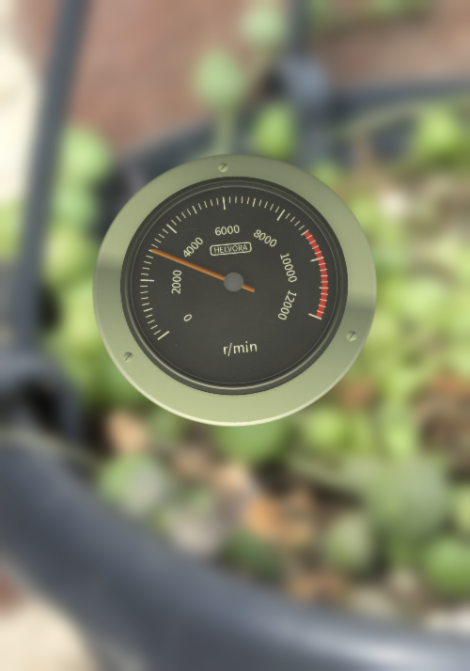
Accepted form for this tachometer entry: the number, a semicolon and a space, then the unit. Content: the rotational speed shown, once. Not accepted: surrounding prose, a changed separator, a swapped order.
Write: 3000; rpm
